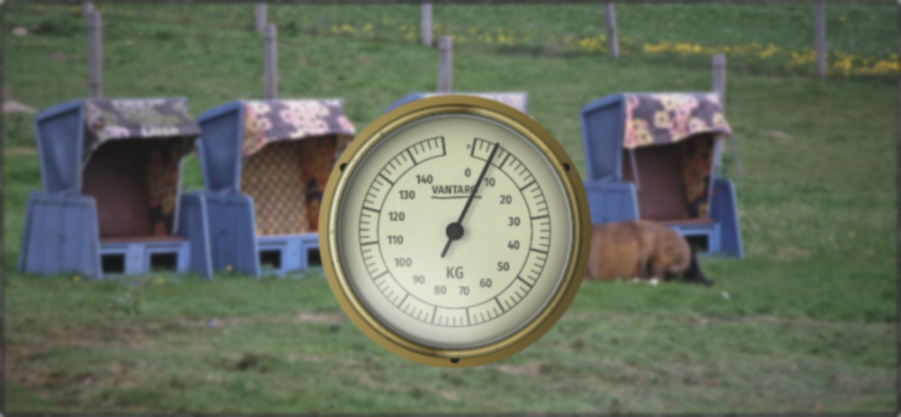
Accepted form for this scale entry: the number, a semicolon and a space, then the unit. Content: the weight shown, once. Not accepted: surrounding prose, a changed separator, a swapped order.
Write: 6; kg
